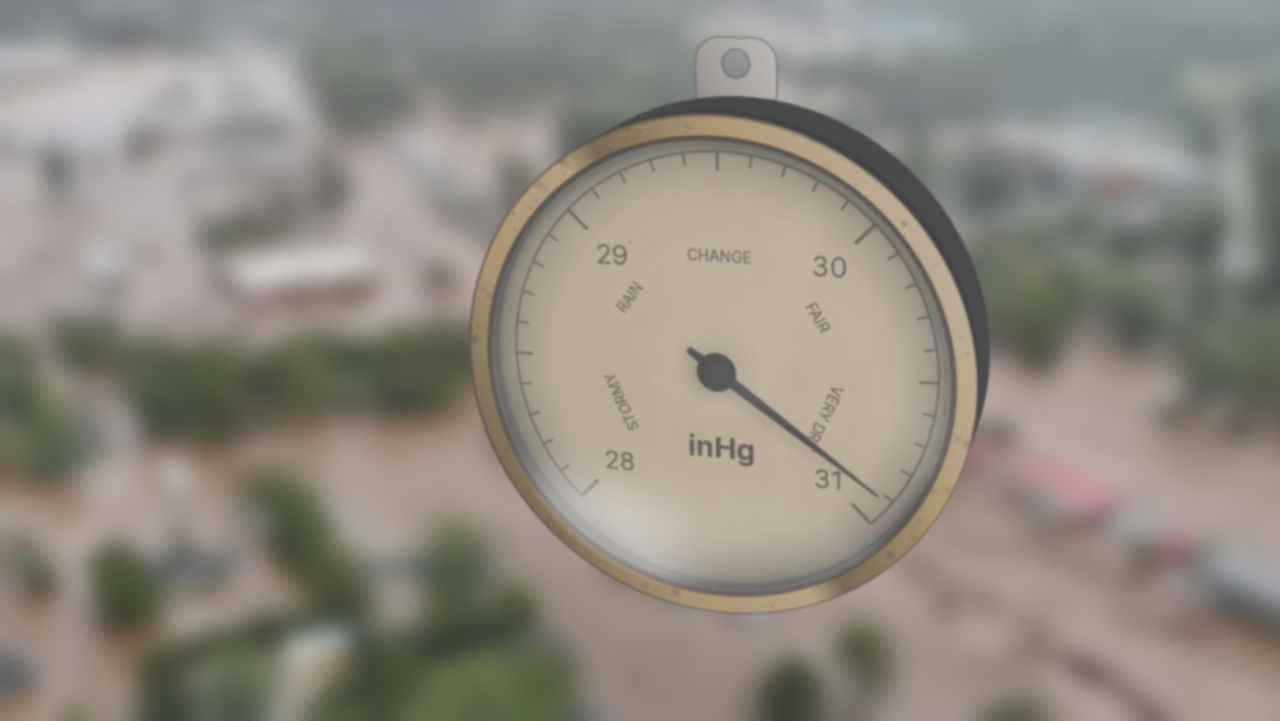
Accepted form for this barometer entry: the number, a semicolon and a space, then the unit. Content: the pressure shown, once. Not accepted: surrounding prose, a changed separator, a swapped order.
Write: 30.9; inHg
